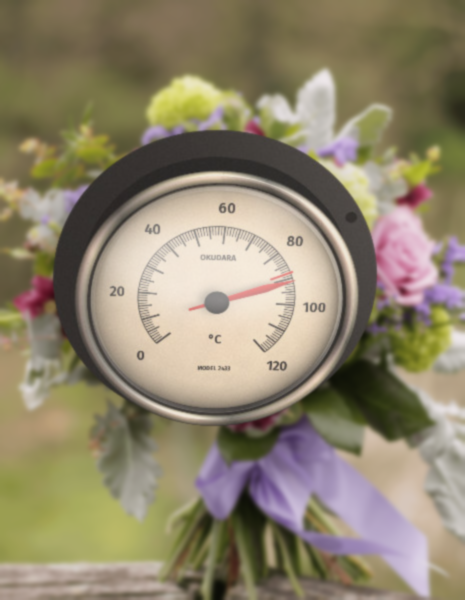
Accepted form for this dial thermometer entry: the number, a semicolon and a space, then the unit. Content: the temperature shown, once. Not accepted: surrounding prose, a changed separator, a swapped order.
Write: 90; °C
